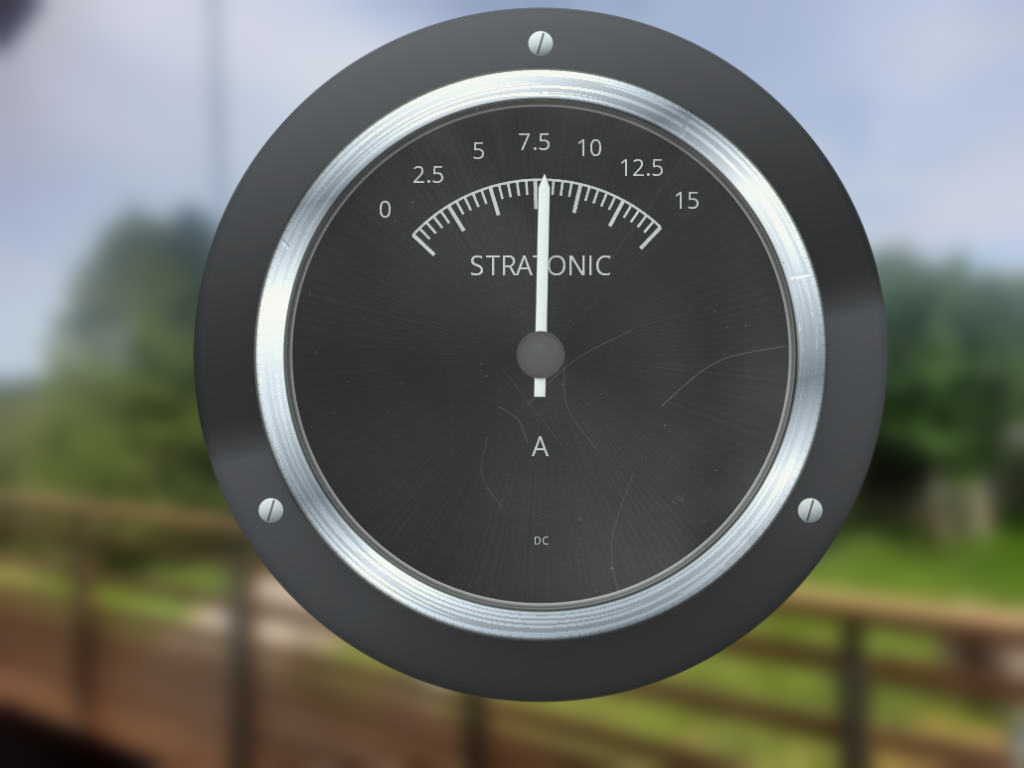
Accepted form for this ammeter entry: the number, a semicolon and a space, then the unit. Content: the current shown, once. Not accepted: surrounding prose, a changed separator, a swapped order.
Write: 8; A
